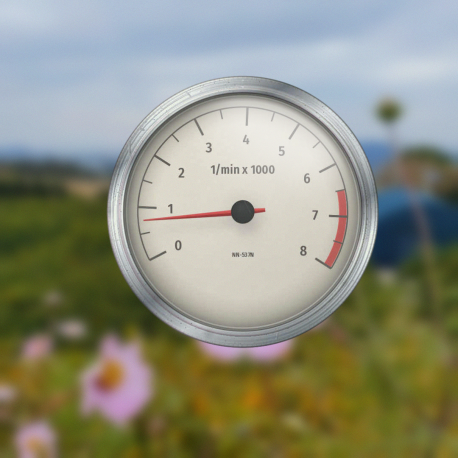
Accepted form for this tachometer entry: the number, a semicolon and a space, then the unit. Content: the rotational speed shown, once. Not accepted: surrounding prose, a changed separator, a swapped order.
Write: 750; rpm
